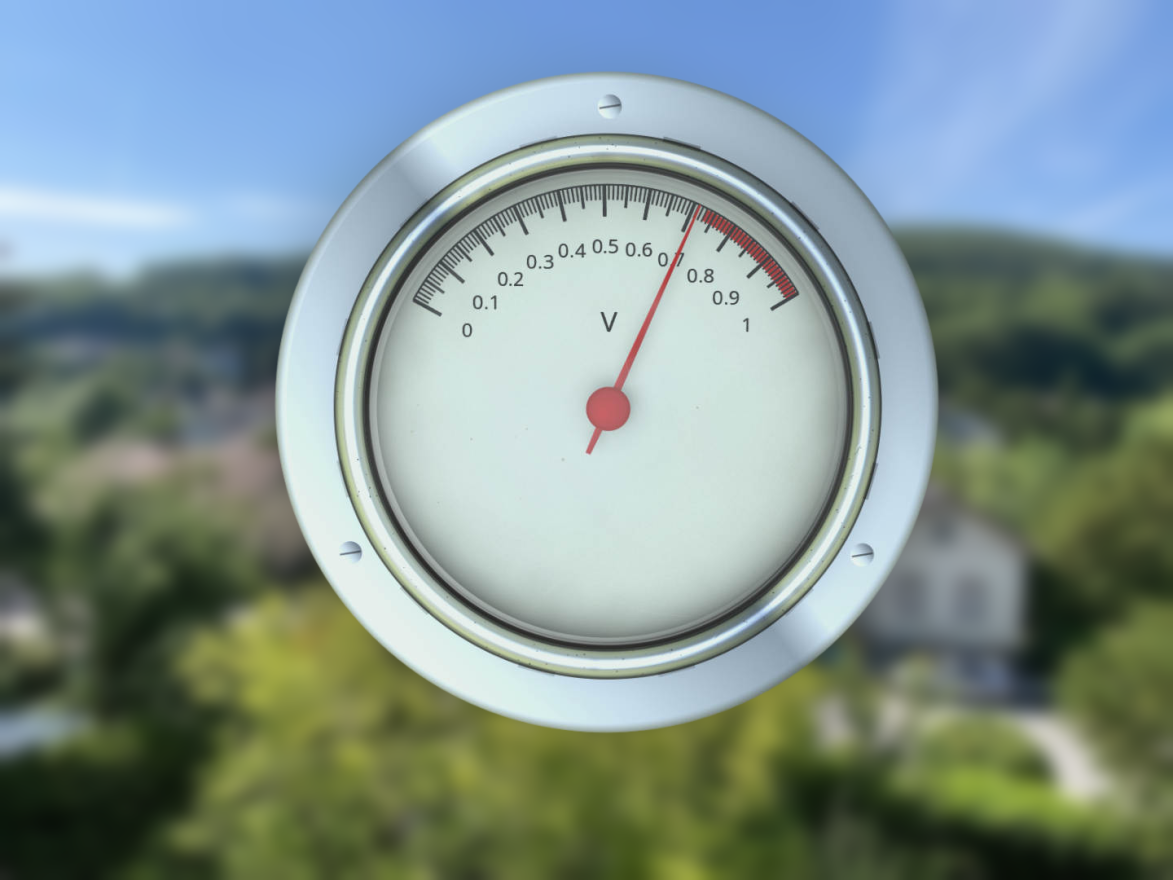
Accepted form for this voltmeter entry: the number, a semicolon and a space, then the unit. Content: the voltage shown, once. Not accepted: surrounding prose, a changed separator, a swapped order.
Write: 0.71; V
